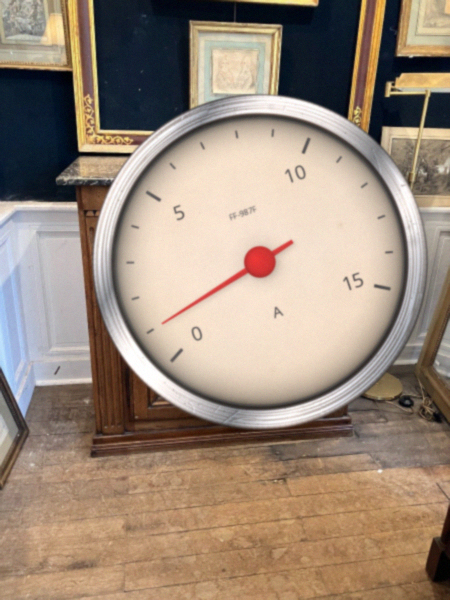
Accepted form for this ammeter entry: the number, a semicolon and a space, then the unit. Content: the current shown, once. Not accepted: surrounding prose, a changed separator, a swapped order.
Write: 1; A
